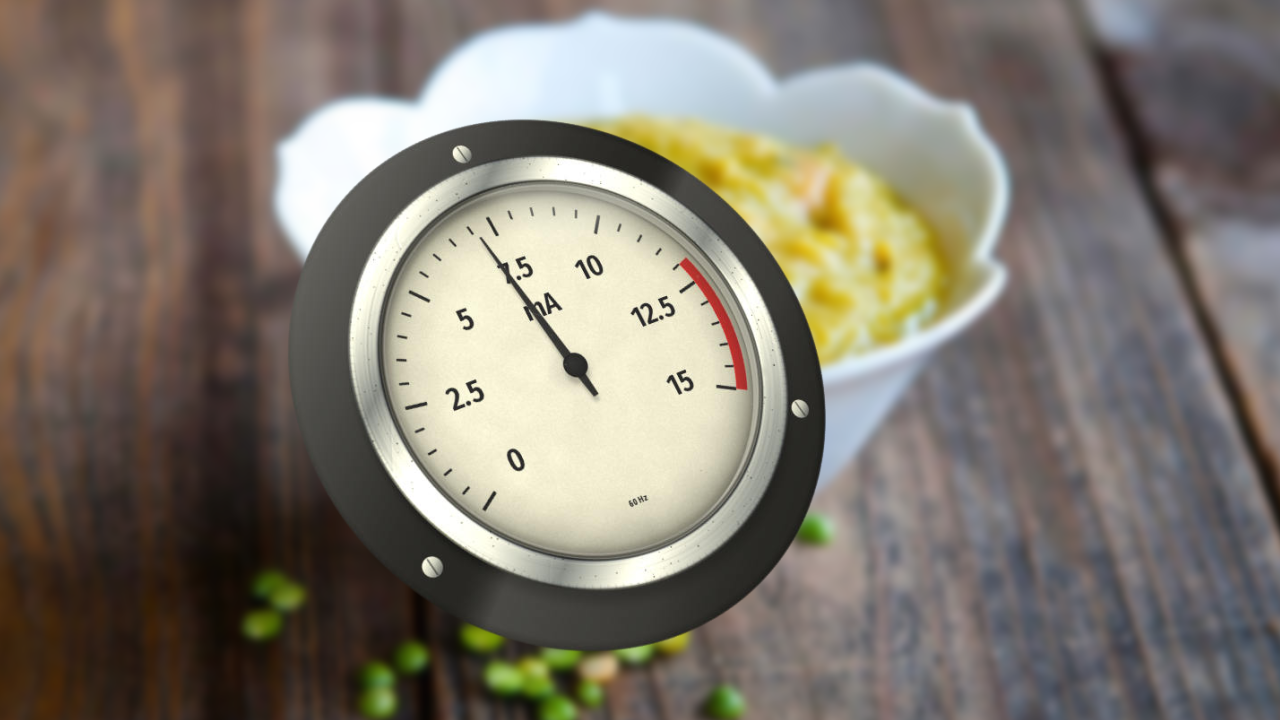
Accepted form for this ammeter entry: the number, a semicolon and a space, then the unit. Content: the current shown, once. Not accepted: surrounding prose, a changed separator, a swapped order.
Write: 7; mA
